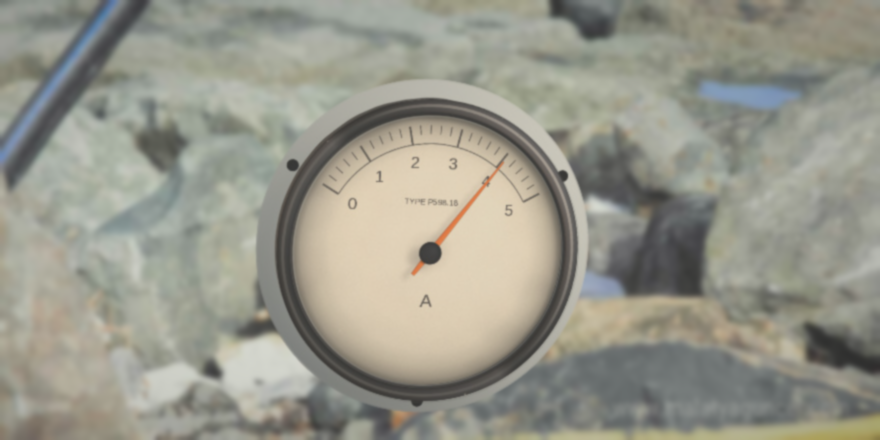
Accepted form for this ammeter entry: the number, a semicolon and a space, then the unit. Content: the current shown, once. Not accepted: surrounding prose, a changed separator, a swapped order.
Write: 4; A
